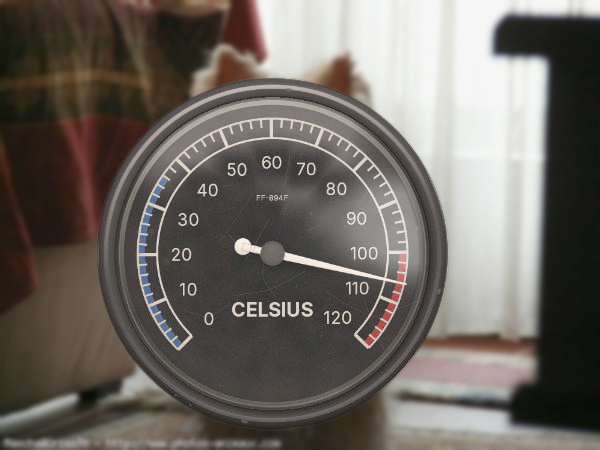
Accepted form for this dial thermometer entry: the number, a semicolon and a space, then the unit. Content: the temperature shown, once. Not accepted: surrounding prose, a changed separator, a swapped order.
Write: 106; °C
